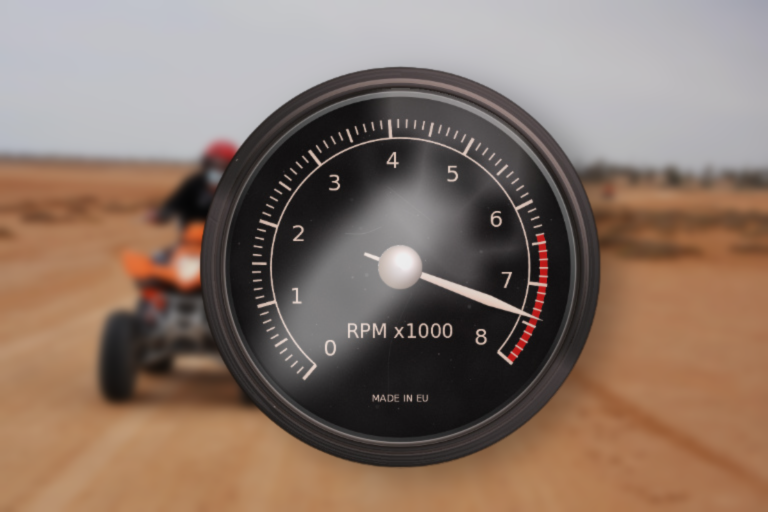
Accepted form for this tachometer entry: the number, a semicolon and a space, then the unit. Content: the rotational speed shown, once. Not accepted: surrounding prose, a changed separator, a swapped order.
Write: 7400; rpm
